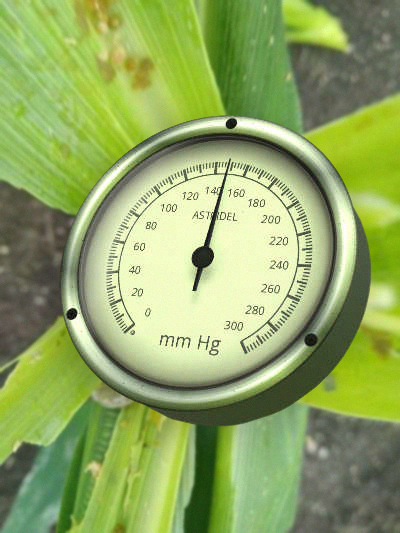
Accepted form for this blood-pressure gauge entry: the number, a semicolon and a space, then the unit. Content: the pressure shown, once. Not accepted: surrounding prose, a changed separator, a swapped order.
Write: 150; mmHg
